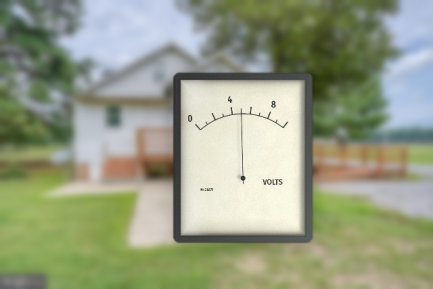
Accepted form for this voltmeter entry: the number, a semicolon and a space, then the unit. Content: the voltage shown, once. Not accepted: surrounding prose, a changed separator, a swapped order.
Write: 5; V
